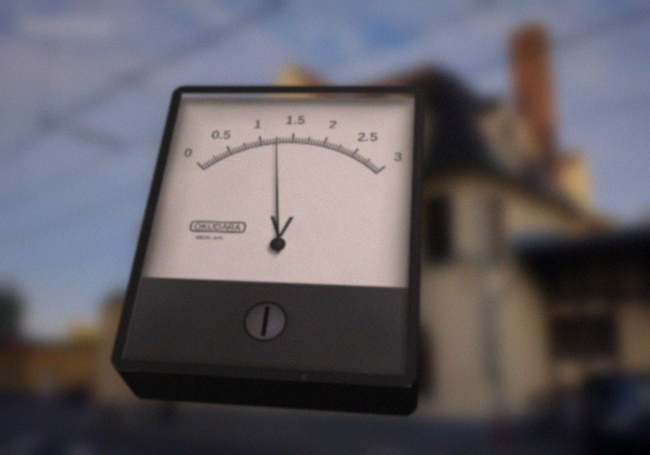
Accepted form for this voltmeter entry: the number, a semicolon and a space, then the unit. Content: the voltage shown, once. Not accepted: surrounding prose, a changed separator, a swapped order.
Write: 1.25; V
